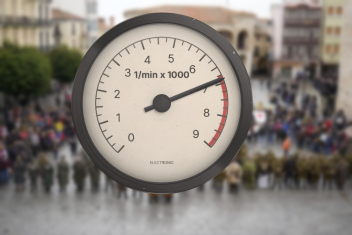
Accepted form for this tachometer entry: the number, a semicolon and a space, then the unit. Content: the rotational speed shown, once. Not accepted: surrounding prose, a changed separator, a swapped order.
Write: 6875; rpm
